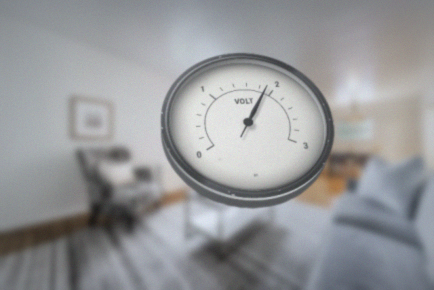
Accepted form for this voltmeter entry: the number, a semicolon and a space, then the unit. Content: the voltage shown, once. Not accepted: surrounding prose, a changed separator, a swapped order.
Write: 1.9; V
